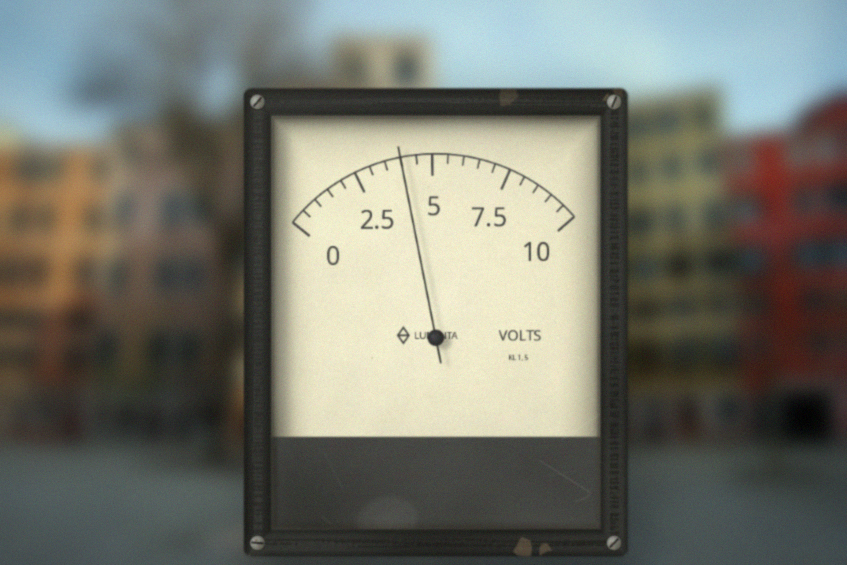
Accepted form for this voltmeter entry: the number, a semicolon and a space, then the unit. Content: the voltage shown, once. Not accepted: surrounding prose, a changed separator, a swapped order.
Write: 4; V
